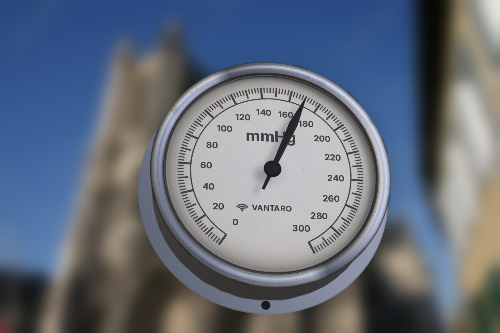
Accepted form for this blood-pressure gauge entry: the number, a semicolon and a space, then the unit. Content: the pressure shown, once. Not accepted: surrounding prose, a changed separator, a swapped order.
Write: 170; mmHg
